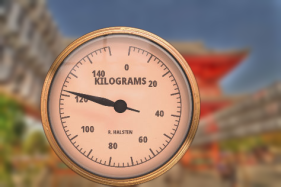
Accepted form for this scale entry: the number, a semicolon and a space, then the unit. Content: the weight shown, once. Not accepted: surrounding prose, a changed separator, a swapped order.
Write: 122; kg
